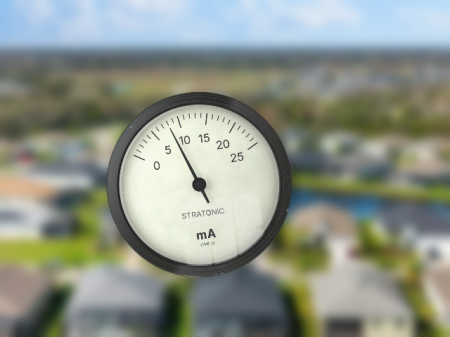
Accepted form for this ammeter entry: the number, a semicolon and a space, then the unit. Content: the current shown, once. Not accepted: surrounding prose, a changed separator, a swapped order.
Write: 8; mA
